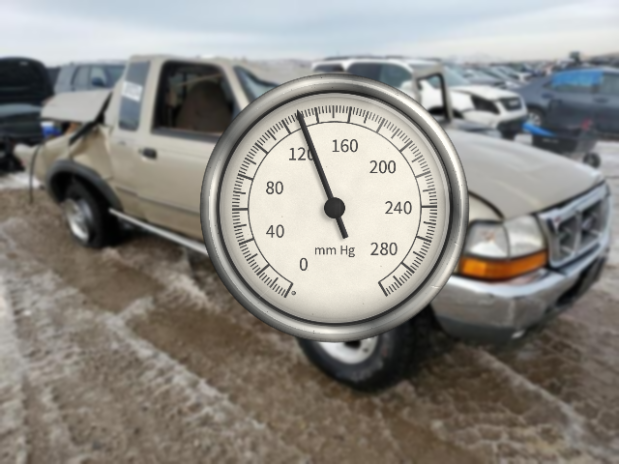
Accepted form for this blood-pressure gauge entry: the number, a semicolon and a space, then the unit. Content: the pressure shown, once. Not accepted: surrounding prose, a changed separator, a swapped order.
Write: 130; mmHg
